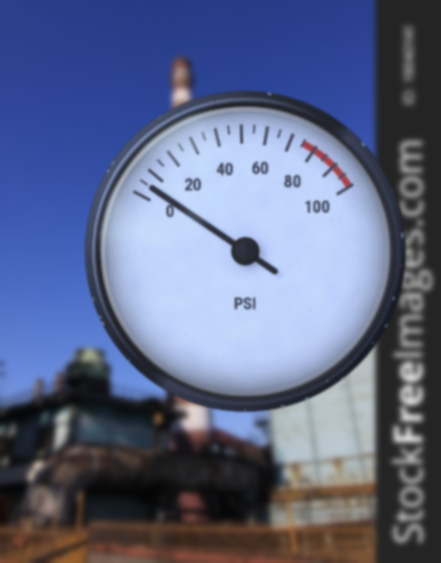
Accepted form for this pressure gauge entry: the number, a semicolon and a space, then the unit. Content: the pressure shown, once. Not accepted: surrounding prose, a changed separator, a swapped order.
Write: 5; psi
